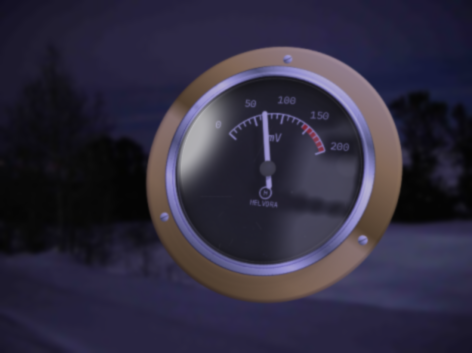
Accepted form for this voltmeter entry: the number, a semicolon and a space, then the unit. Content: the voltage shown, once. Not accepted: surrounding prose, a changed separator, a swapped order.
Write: 70; mV
